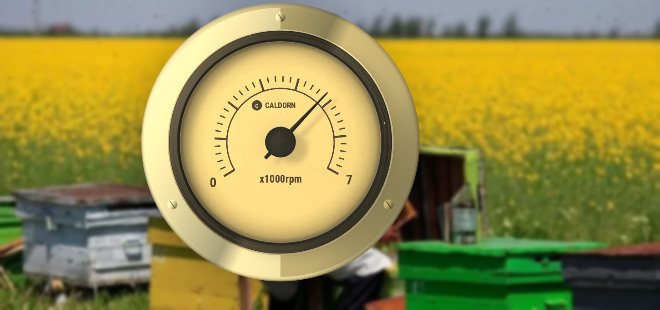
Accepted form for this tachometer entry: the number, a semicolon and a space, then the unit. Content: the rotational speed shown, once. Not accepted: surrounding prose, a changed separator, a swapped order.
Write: 4800; rpm
